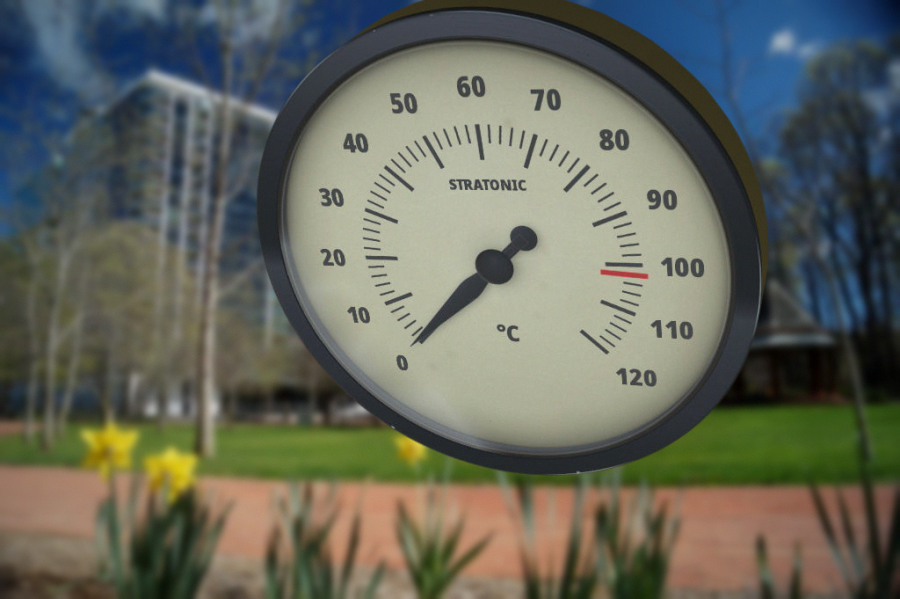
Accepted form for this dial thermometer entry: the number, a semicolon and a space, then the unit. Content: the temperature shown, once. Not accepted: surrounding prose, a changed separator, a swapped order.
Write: 1; °C
